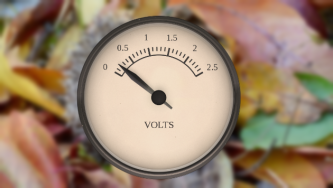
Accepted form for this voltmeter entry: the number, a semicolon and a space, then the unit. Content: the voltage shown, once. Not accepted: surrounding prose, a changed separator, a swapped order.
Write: 0.2; V
